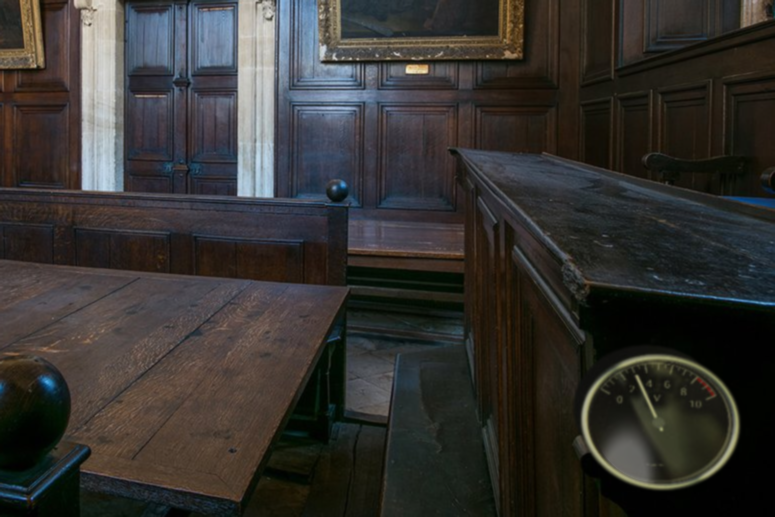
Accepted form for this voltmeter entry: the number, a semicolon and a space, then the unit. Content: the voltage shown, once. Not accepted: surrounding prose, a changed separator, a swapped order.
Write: 3; V
